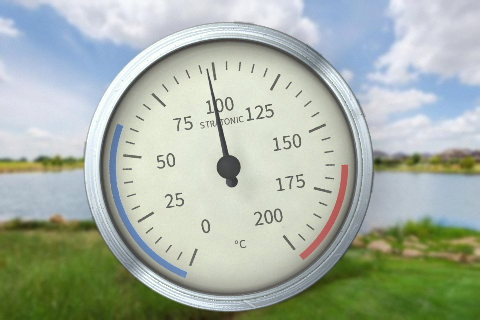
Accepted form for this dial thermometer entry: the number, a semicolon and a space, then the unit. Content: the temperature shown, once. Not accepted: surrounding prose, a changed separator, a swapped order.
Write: 97.5; °C
